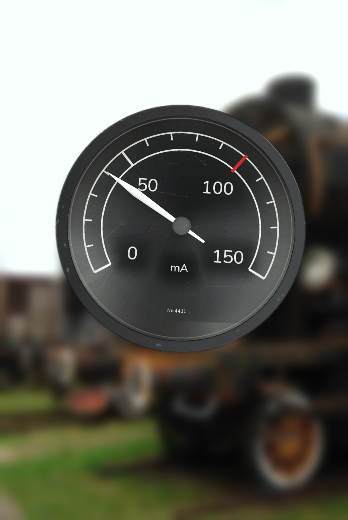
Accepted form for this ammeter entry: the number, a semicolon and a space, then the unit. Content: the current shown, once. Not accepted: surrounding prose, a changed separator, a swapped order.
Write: 40; mA
